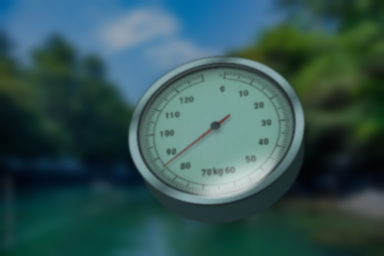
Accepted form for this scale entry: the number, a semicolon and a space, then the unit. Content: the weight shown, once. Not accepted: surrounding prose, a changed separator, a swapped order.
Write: 85; kg
